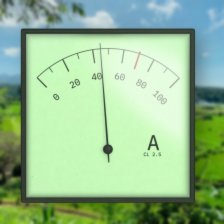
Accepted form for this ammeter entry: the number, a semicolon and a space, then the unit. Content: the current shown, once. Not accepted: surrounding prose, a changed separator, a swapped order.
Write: 45; A
